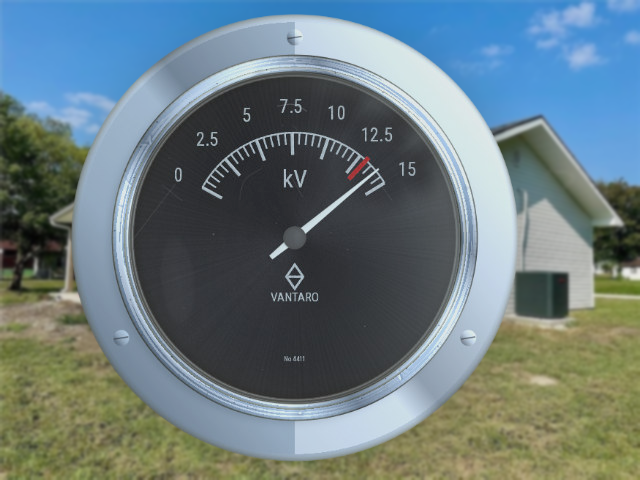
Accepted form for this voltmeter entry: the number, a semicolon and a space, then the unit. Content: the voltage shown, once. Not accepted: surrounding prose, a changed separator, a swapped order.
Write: 14; kV
